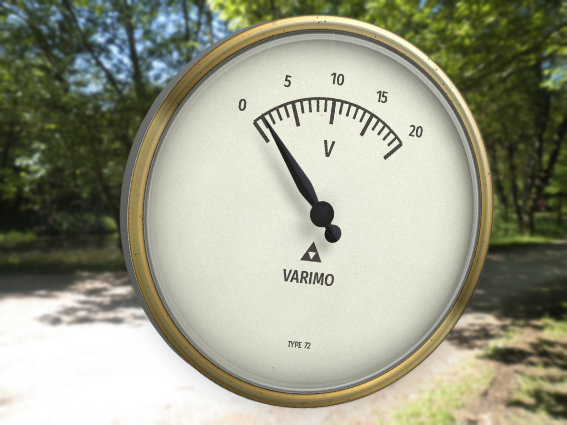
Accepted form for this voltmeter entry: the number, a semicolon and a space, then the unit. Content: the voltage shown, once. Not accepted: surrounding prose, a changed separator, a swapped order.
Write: 1; V
